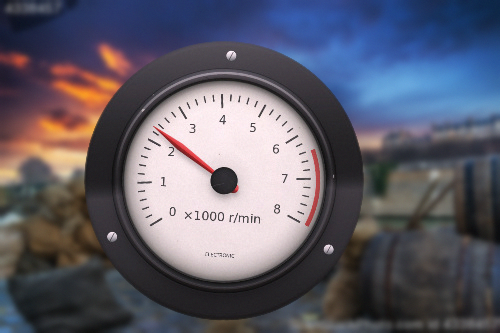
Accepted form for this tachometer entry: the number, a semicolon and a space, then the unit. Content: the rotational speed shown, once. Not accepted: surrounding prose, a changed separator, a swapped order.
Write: 2300; rpm
